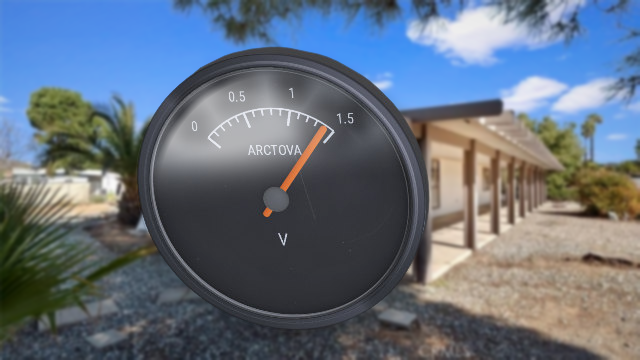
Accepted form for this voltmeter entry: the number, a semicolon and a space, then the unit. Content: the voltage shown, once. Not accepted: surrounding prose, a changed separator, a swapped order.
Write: 1.4; V
